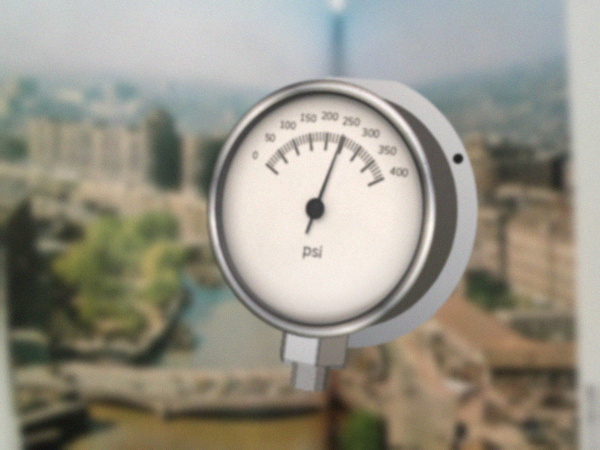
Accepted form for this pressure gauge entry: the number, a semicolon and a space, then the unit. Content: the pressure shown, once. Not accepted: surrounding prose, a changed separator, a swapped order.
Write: 250; psi
